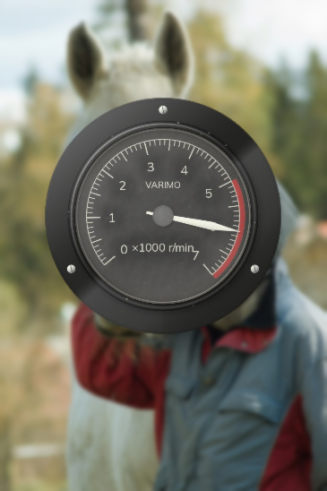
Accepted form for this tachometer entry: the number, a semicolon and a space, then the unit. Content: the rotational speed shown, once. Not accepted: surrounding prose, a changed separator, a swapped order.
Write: 6000; rpm
